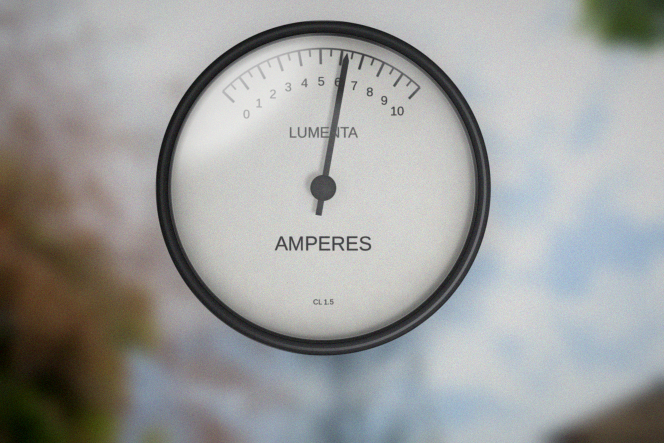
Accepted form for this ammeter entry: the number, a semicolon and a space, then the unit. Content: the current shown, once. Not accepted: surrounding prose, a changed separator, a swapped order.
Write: 6.25; A
